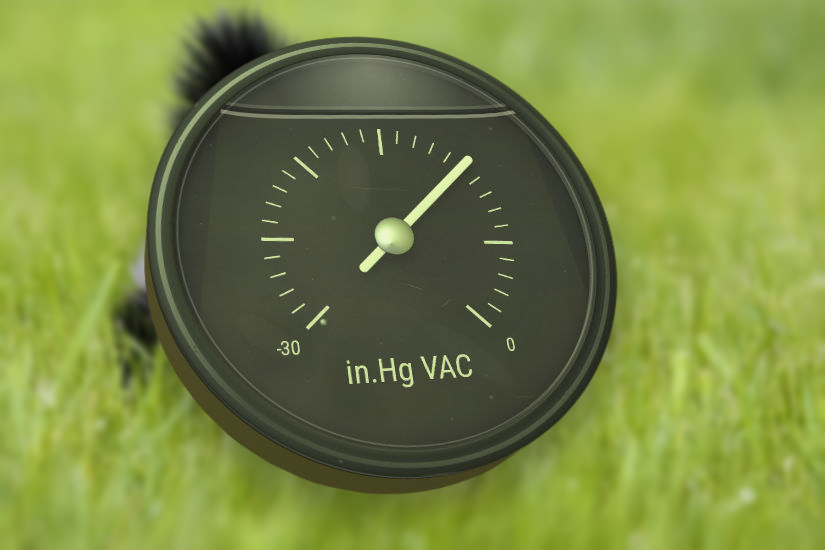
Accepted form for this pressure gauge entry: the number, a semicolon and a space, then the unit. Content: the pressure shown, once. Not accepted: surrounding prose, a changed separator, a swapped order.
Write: -10; inHg
